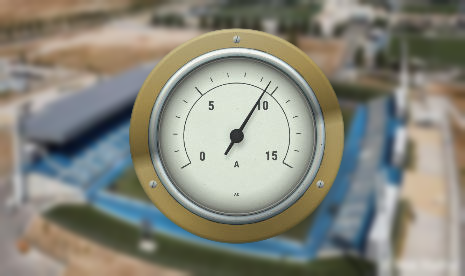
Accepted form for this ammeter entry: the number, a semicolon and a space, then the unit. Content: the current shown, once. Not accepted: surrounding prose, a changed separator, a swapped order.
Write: 9.5; A
